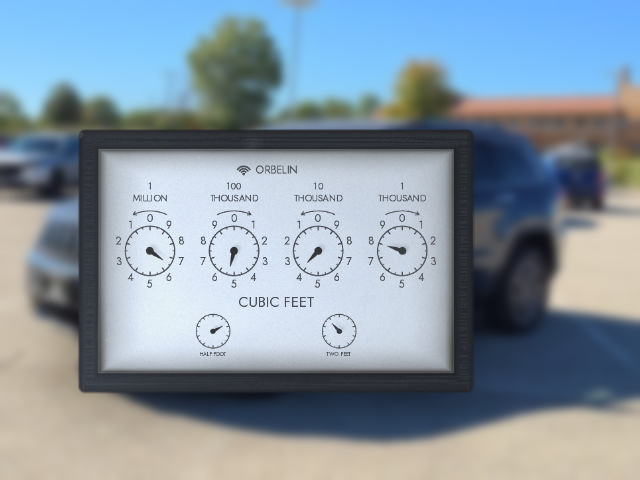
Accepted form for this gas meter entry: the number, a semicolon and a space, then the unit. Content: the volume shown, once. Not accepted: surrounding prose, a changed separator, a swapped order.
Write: 653800; ft³
